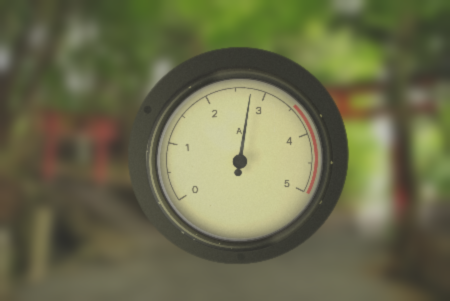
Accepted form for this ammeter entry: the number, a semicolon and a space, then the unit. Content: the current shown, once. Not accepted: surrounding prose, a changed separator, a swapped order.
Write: 2.75; A
